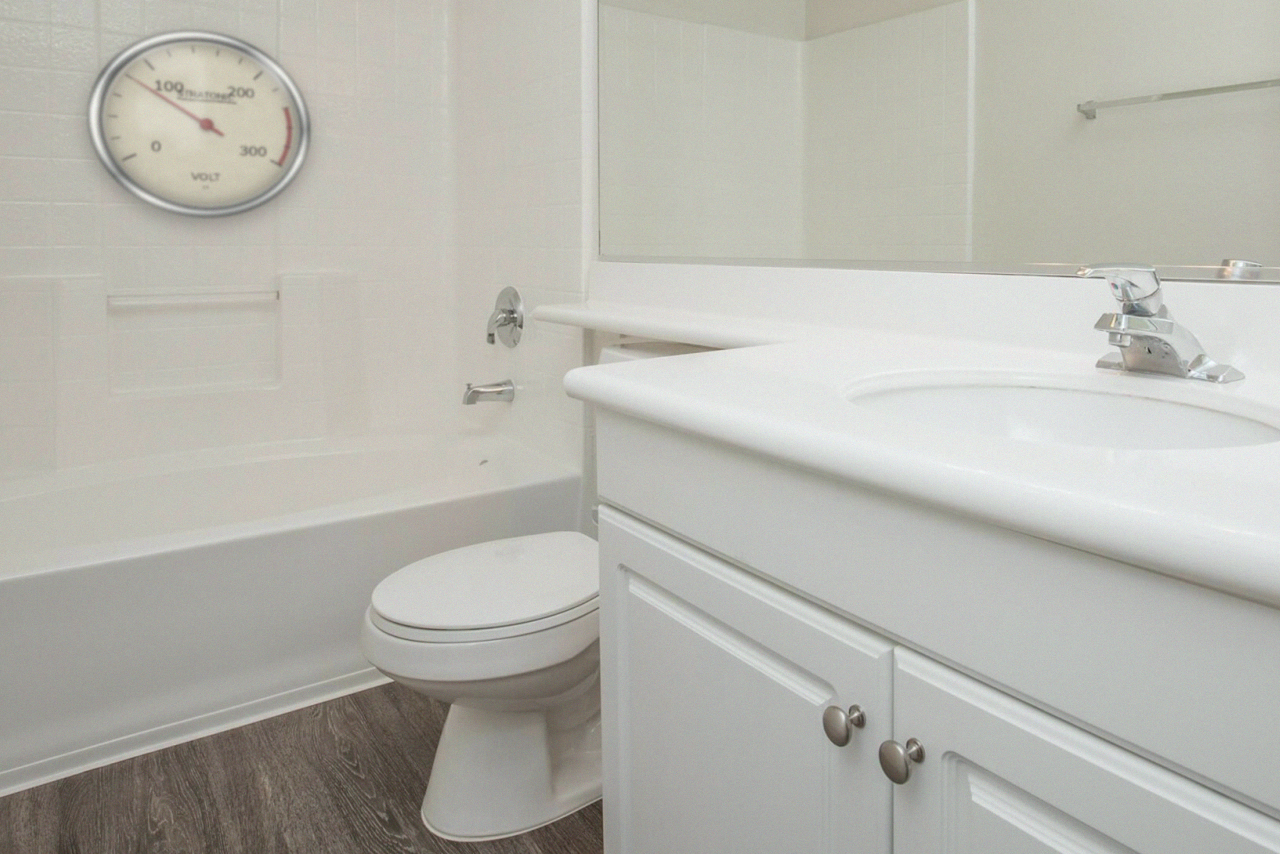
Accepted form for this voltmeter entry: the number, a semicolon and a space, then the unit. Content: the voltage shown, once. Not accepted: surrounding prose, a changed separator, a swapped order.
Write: 80; V
